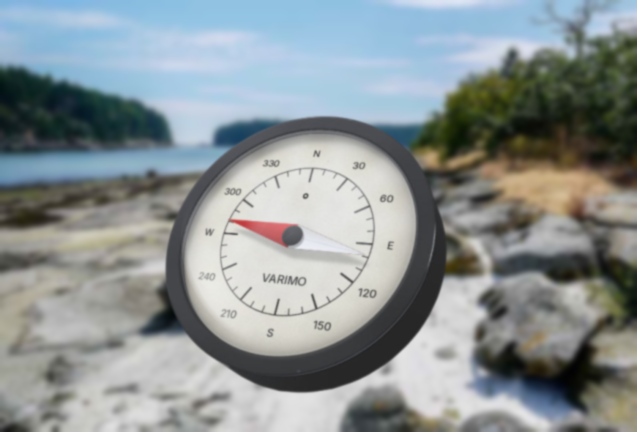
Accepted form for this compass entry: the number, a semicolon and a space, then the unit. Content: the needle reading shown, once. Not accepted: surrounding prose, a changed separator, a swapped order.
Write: 280; °
